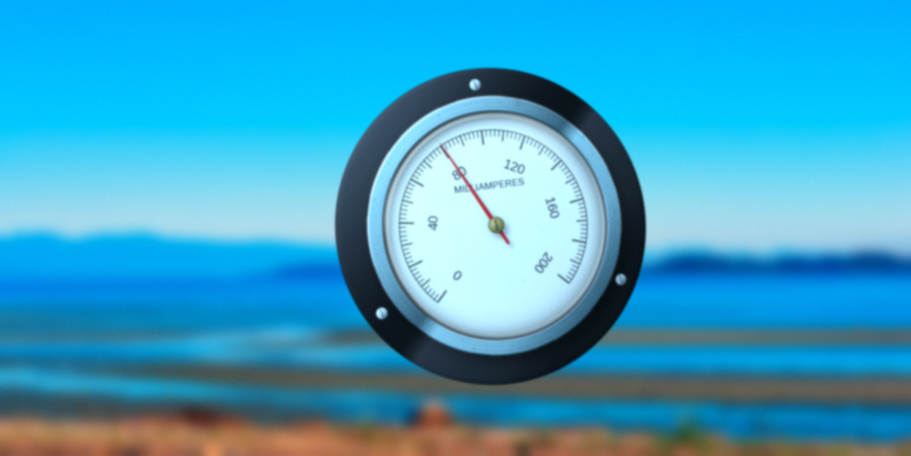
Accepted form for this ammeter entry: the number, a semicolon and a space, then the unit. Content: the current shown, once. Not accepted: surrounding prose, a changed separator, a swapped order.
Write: 80; mA
